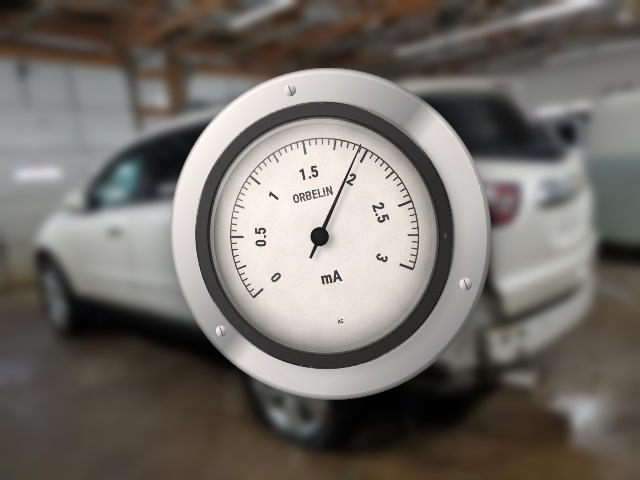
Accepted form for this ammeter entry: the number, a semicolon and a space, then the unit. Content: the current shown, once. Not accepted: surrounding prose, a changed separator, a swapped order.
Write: 1.95; mA
